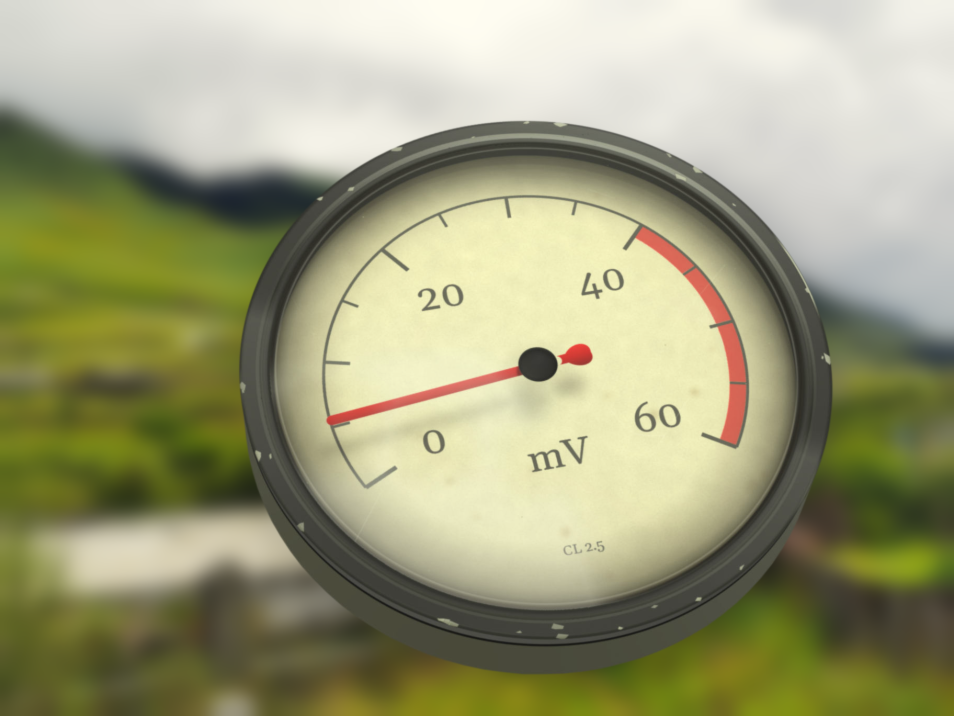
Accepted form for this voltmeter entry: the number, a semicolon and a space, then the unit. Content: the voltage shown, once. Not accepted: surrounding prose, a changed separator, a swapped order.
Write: 5; mV
